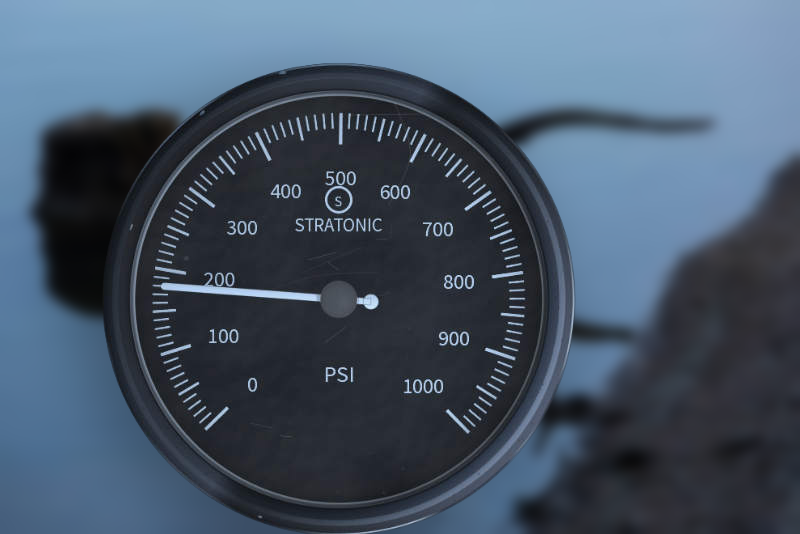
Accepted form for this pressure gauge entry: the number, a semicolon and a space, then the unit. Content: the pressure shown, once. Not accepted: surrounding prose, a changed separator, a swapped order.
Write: 180; psi
